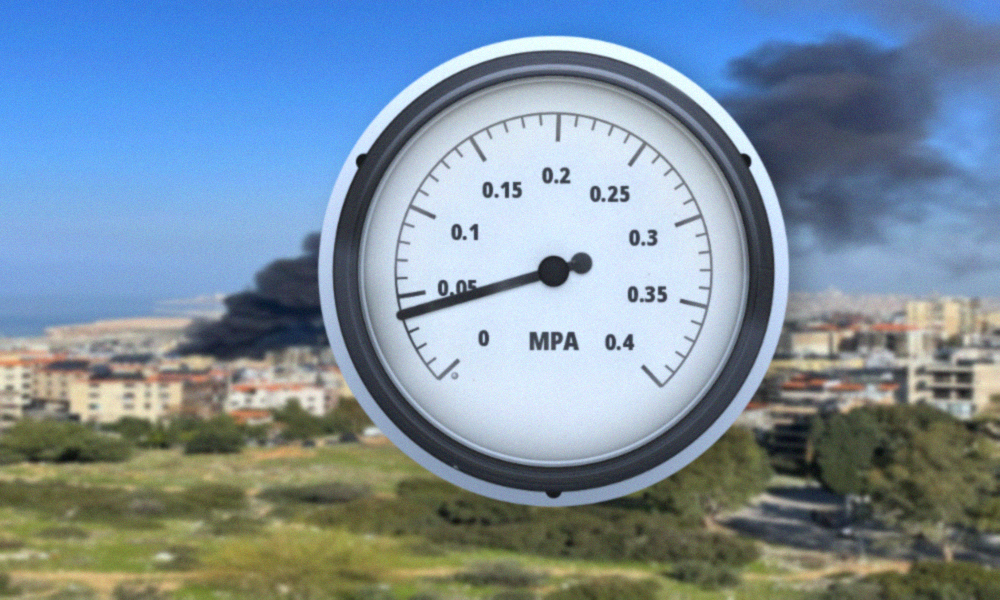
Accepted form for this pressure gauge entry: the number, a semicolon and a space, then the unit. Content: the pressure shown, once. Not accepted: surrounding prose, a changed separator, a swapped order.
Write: 0.04; MPa
